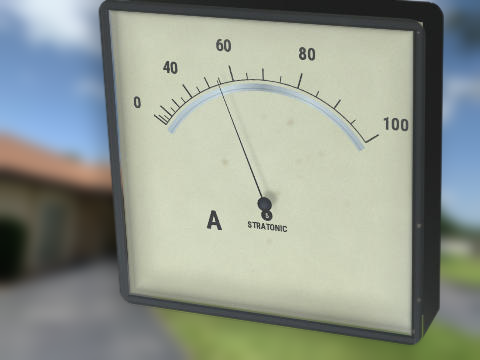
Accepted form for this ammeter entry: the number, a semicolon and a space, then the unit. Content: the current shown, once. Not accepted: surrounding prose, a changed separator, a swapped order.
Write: 55; A
